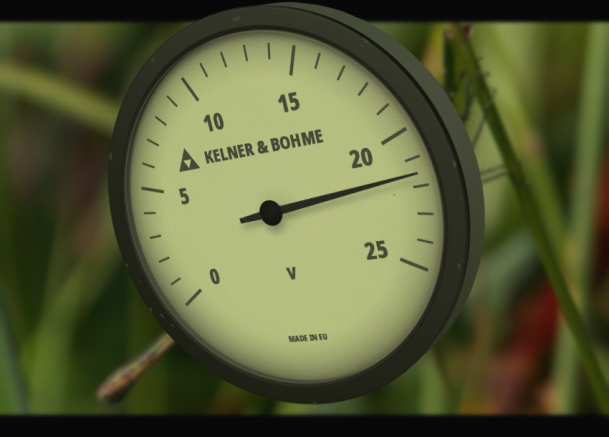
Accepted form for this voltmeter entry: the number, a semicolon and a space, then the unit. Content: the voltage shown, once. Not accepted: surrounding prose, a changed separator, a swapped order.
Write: 21.5; V
